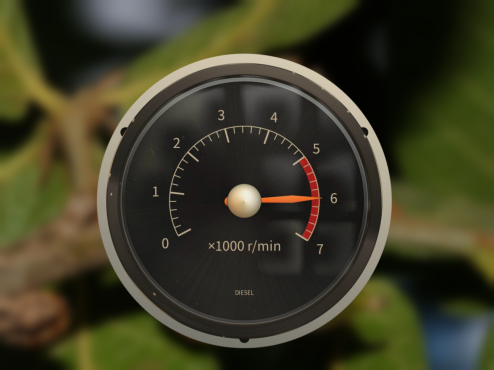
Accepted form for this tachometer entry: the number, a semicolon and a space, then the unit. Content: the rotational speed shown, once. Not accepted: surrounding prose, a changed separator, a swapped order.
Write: 6000; rpm
